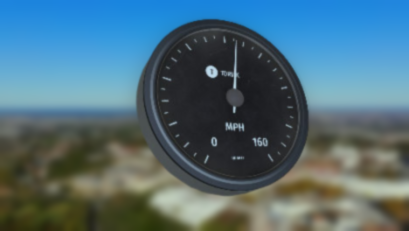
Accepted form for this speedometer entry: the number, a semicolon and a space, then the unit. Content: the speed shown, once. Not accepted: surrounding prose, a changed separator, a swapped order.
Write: 85; mph
